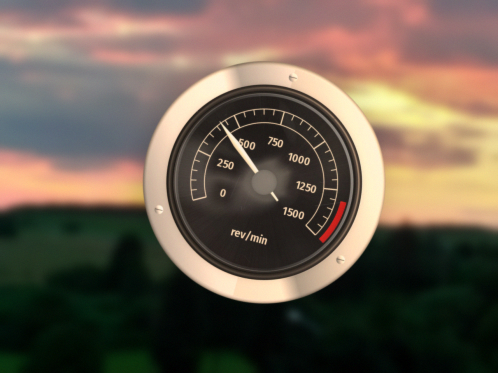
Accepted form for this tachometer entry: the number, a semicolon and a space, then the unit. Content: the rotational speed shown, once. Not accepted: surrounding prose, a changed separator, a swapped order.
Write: 425; rpm
